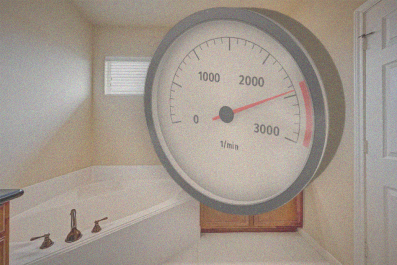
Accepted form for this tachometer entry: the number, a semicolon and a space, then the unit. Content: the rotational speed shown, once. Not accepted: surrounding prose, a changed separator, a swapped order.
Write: 2450; rpm
